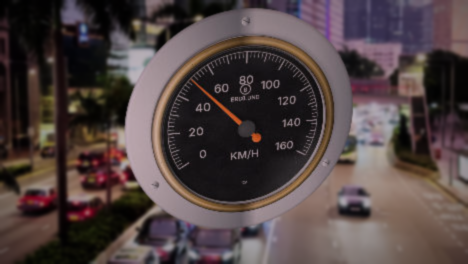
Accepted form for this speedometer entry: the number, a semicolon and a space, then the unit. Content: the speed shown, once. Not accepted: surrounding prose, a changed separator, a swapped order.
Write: 50; km/h
